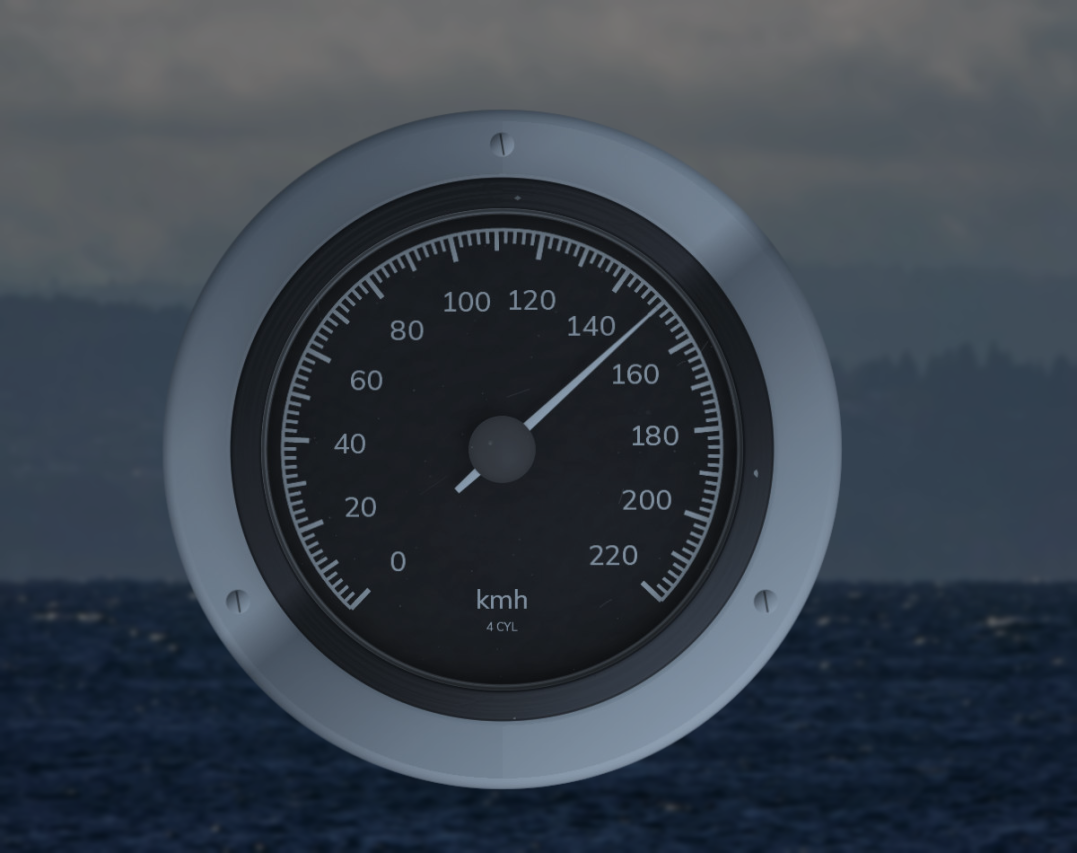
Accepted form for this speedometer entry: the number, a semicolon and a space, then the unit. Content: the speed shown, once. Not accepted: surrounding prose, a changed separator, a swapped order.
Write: 150; km/h
